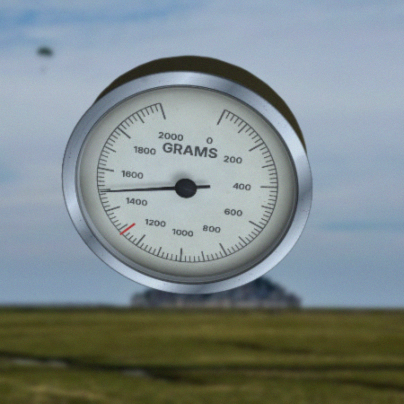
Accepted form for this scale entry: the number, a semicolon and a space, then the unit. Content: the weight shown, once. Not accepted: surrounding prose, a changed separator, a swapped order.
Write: 1500; g
